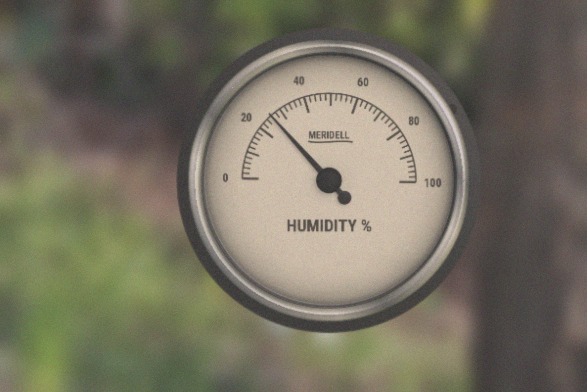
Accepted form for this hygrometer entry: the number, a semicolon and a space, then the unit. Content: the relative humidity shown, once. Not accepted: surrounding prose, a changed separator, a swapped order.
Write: 26; %
